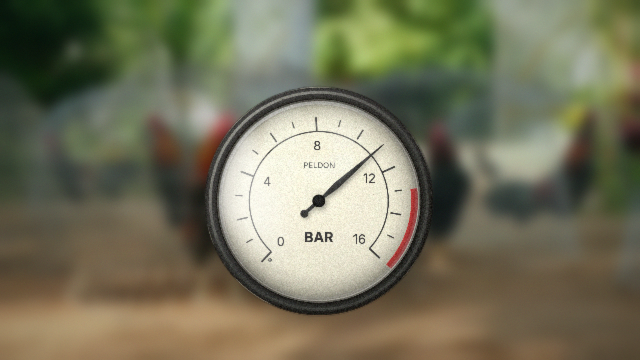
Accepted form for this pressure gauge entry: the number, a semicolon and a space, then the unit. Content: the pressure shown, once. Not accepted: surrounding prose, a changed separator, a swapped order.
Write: 11; bar
